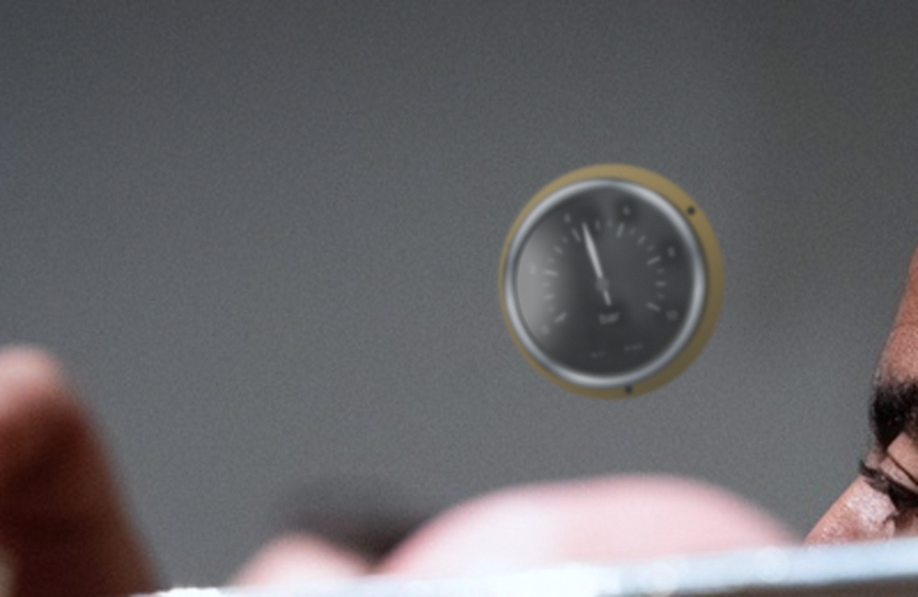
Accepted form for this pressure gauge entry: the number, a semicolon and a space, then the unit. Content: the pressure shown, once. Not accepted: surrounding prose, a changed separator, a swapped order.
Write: 4.5; bar
